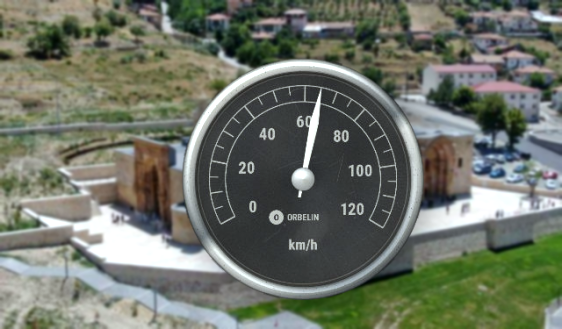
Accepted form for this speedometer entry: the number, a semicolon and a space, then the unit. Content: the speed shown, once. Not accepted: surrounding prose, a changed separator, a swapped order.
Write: 65; km/h
